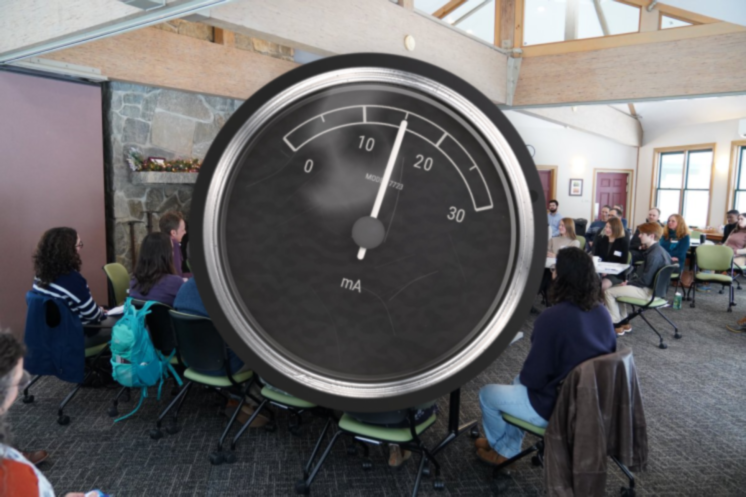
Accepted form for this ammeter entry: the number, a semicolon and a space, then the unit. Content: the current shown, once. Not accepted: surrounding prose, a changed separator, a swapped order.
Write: 15; mA
